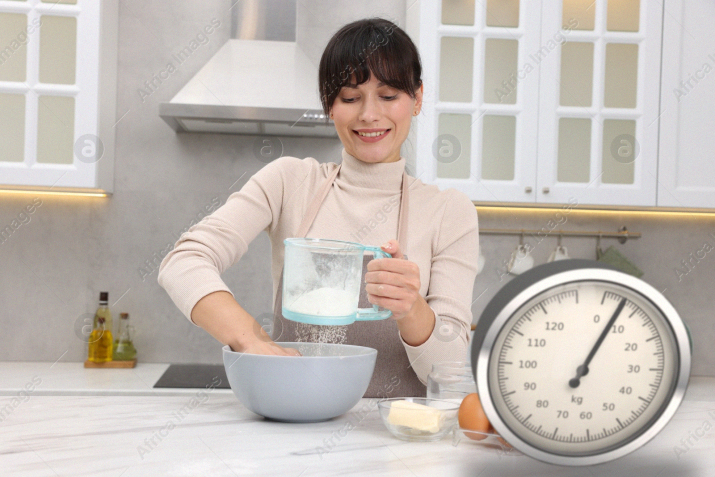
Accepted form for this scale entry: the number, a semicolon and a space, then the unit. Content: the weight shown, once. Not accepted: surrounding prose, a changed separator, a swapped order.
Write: 5; kg
